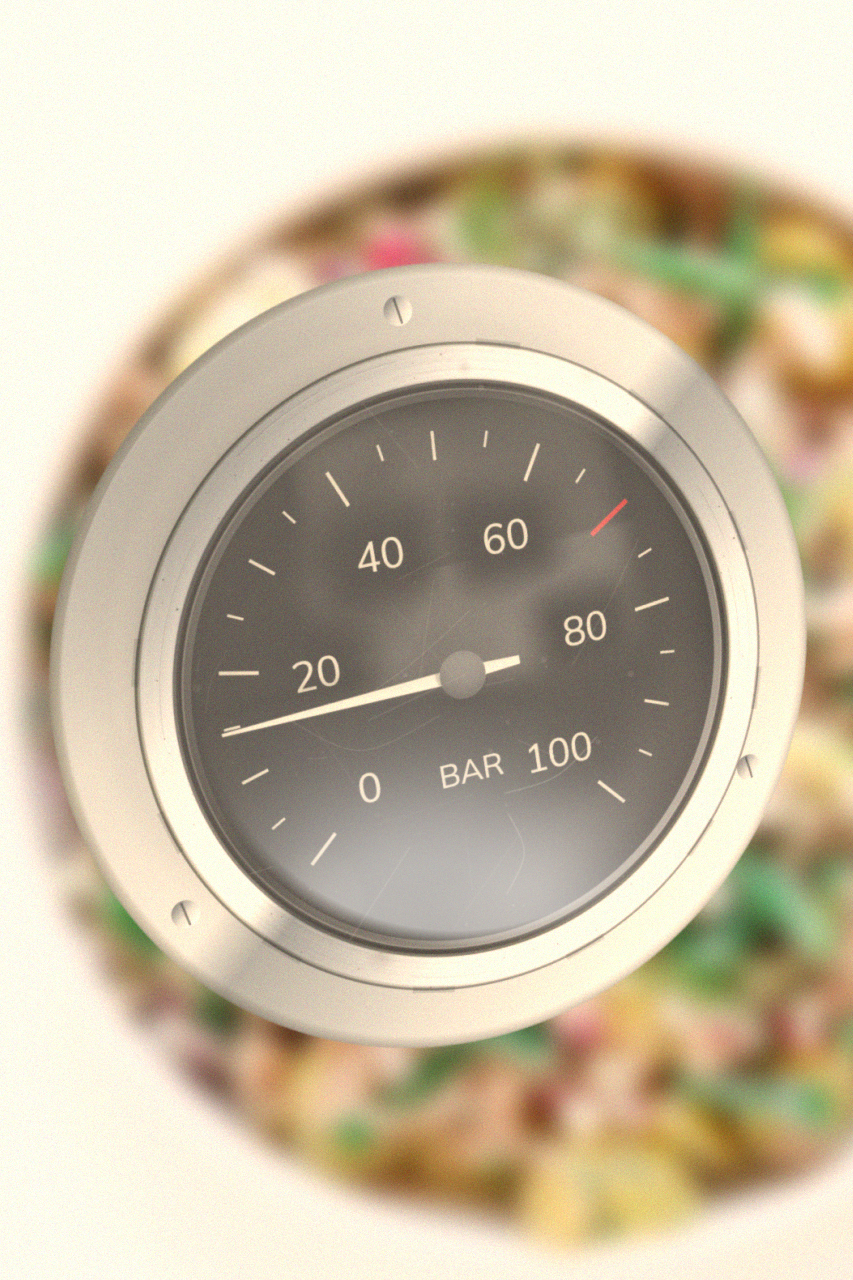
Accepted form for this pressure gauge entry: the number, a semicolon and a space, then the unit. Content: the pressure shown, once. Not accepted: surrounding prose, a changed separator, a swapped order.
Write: 15; bar
